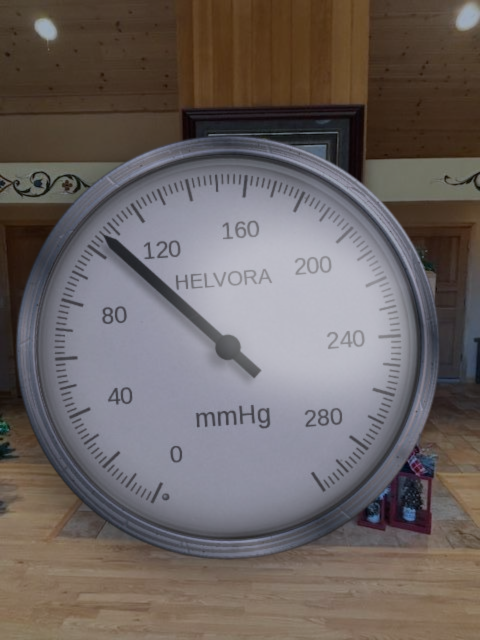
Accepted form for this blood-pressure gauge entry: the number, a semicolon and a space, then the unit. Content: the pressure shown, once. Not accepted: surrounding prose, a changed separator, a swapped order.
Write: 106; mmHg
